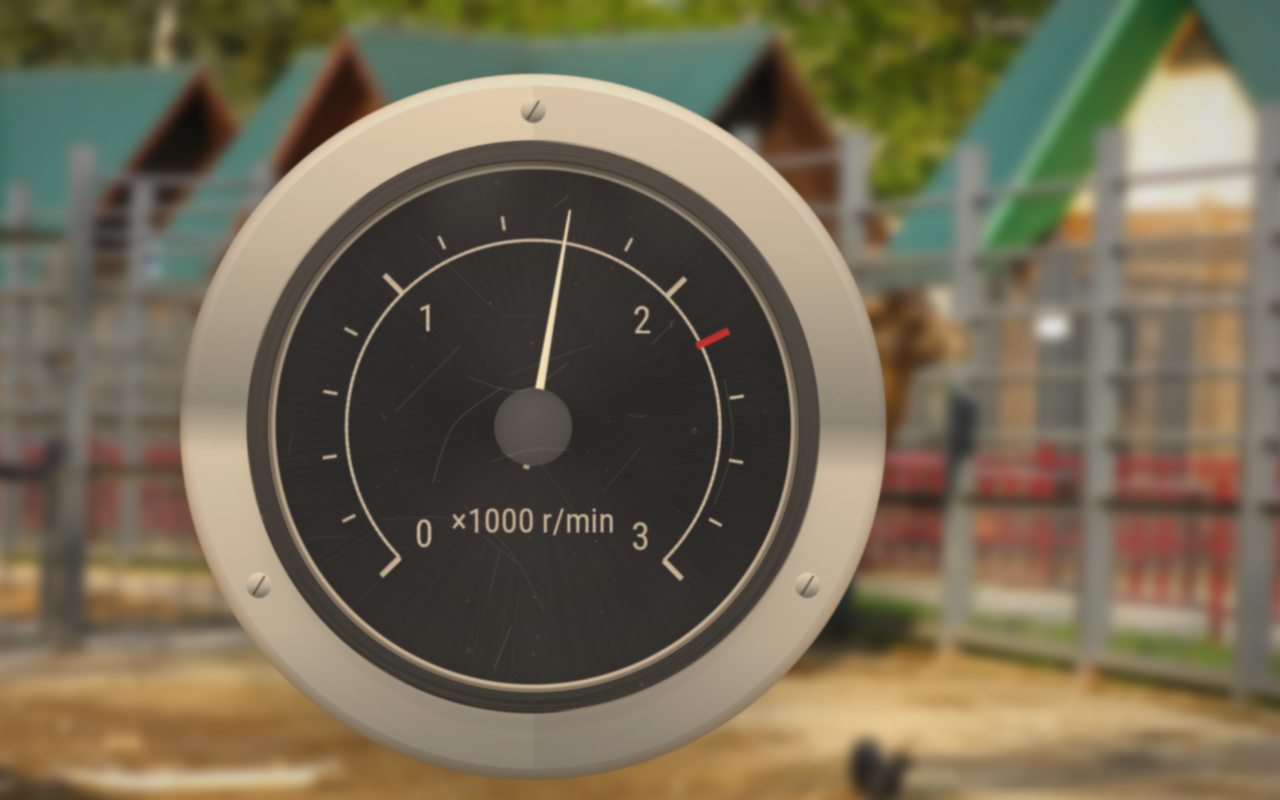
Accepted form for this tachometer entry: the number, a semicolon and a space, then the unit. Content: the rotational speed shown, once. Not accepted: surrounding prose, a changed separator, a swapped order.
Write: 1600; rpm
